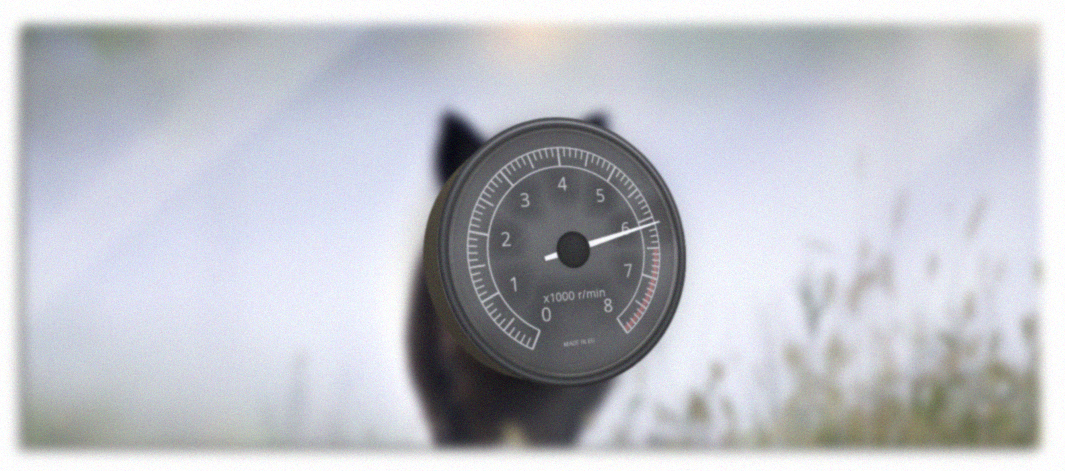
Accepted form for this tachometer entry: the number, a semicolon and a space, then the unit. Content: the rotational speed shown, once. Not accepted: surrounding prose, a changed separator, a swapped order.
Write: 6100; rpm
